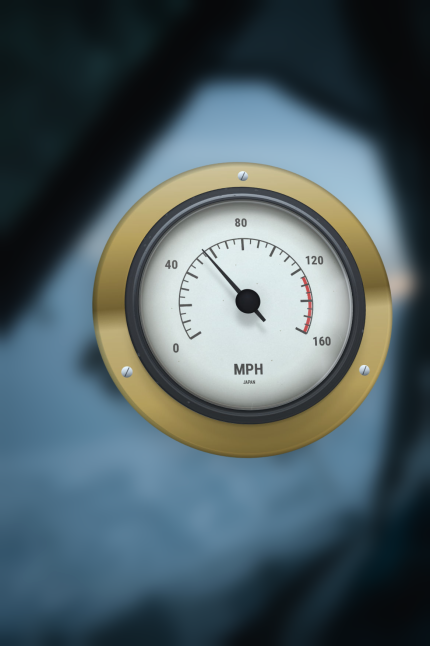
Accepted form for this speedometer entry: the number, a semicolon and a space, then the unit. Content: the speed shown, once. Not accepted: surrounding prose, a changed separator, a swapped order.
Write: 55; mph
